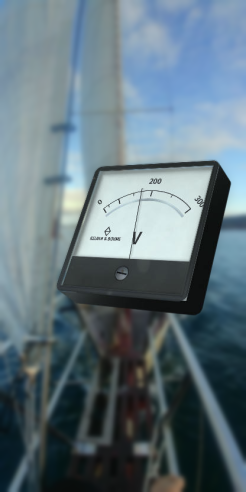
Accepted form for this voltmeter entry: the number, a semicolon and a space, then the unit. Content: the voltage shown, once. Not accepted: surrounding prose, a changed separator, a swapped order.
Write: 175; V
